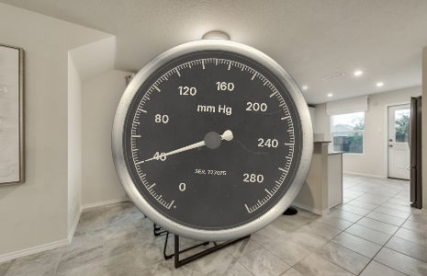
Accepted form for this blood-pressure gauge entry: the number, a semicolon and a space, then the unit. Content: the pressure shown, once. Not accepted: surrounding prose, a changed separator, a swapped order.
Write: 40; mmHg
